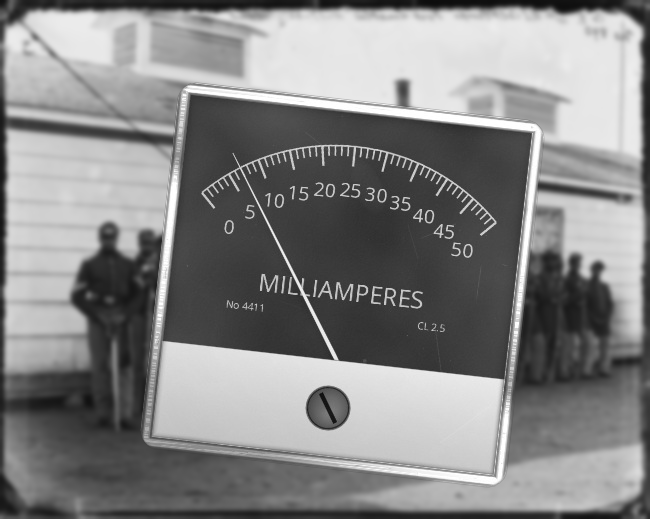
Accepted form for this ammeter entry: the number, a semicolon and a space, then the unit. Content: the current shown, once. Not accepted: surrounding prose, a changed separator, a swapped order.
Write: 7; mA
